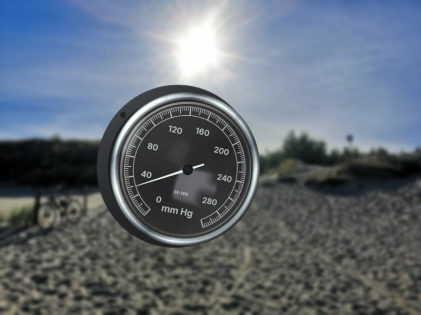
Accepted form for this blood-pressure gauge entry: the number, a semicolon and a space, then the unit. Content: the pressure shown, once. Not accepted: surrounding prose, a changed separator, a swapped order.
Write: 30; mmHg
